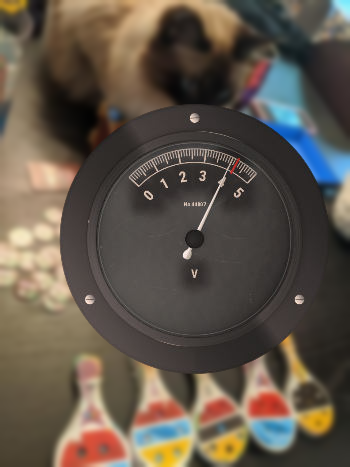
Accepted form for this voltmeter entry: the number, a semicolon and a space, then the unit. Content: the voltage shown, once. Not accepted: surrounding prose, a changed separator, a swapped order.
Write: 4; V
